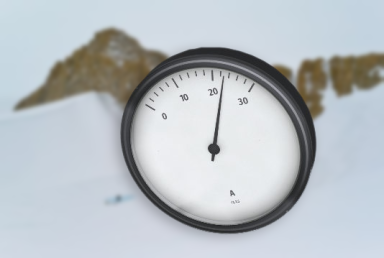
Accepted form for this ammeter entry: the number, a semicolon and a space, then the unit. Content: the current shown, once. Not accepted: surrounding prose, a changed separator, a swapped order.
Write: 23; A
